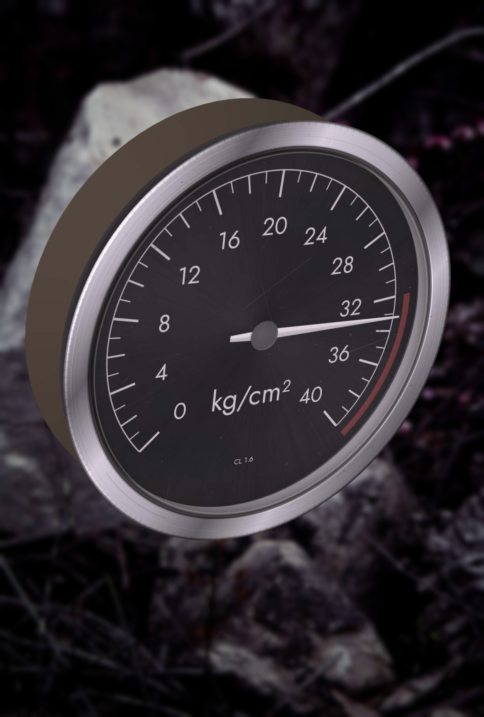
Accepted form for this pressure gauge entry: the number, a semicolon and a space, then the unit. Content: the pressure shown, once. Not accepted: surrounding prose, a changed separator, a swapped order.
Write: 33; kg/cm²
